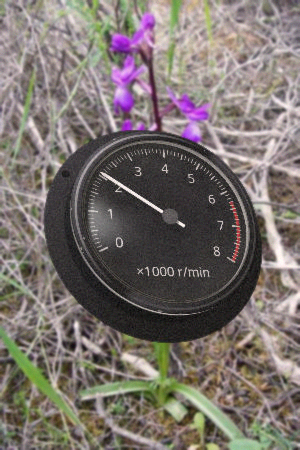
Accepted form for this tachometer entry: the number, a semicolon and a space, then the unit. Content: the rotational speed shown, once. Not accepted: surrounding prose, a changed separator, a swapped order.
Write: 2000; rpm
